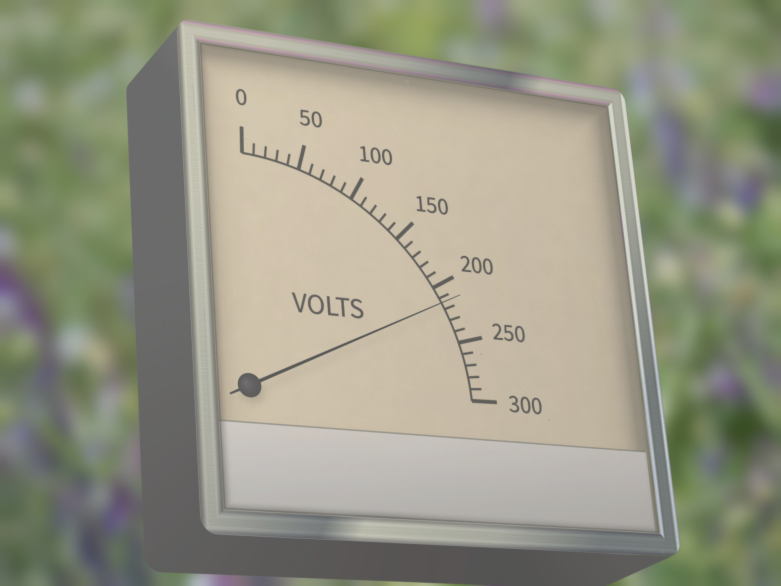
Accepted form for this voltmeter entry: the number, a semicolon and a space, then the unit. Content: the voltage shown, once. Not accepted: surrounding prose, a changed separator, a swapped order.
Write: 215; V
